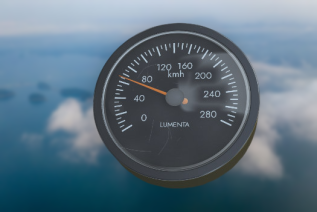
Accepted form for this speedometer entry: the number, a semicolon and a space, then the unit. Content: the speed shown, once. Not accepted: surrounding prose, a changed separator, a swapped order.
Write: 65; km/h
